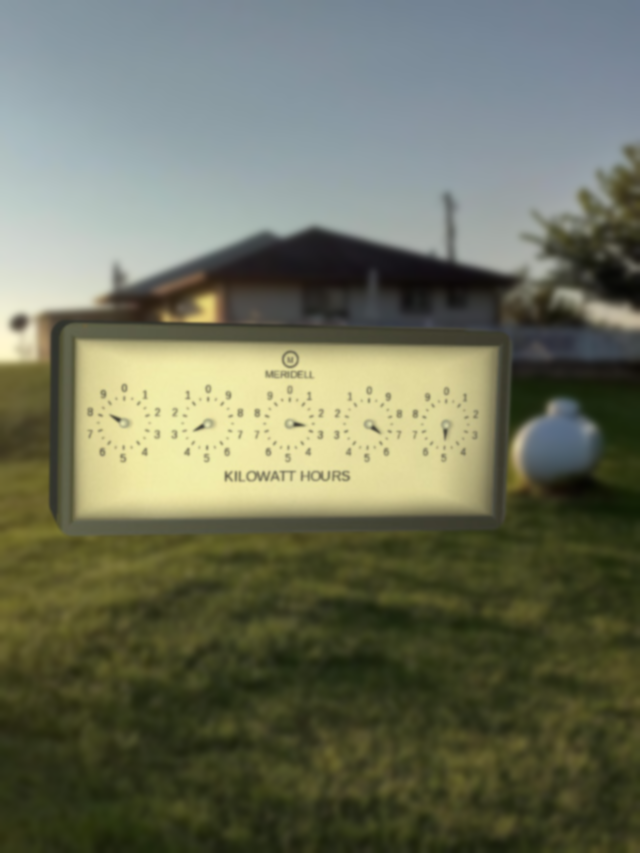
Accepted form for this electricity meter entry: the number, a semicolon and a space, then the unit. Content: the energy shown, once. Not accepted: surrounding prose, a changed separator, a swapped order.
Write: 83265; kWh
